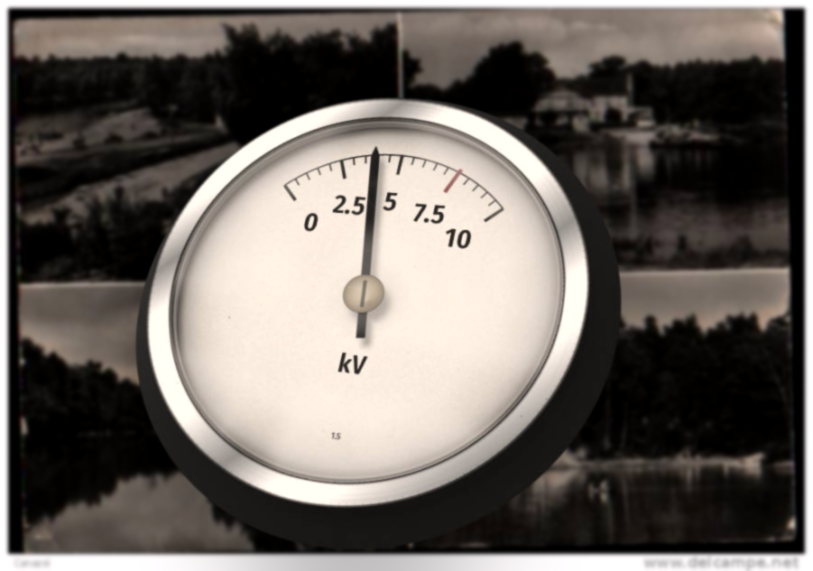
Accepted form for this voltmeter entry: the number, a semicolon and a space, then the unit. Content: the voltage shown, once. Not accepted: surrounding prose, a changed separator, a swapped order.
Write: 4; kV
